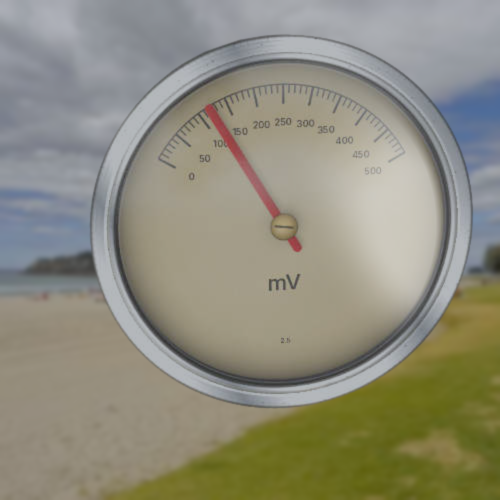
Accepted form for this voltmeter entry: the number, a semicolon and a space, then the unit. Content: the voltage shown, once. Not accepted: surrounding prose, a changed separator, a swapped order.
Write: 120; mV
